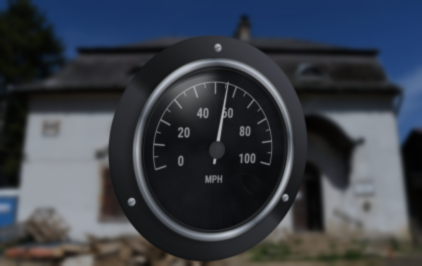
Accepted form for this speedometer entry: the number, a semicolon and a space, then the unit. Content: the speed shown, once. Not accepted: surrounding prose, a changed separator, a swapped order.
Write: 55; mph
